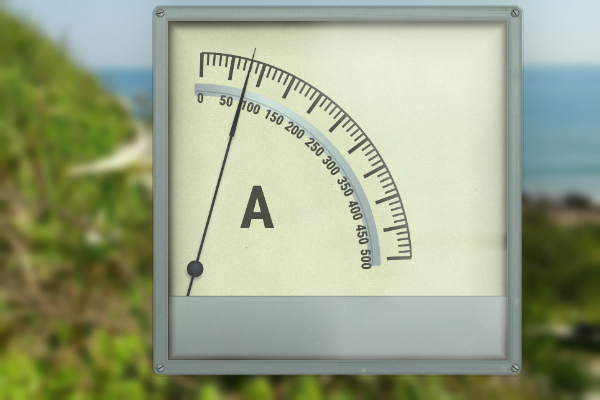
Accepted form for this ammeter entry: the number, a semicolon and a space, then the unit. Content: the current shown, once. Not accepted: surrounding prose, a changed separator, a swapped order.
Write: 80; A
